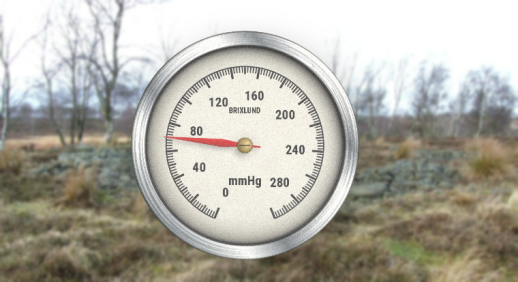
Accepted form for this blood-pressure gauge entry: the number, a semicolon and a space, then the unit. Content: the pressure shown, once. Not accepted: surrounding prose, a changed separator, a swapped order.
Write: 70; mmHg
